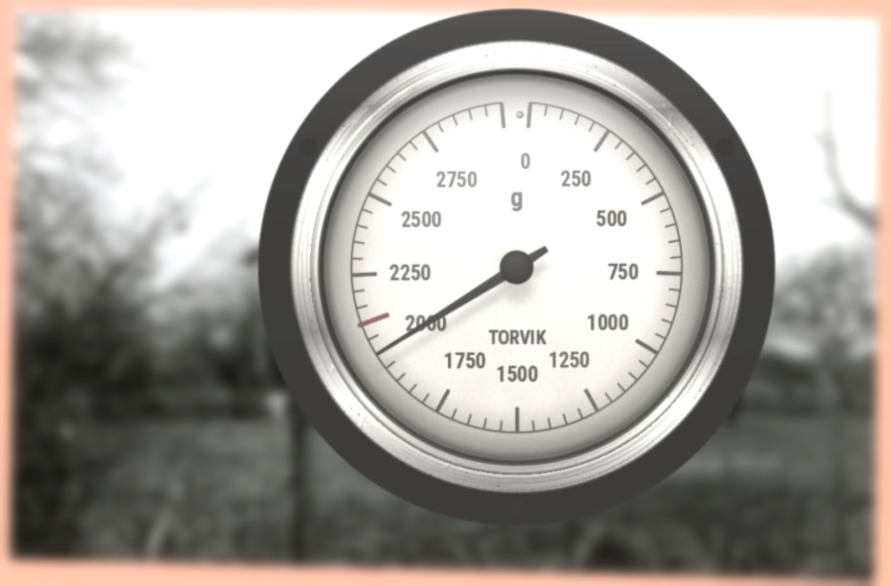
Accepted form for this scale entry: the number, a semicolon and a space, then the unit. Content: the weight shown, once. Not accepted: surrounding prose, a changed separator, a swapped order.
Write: 2000; g
